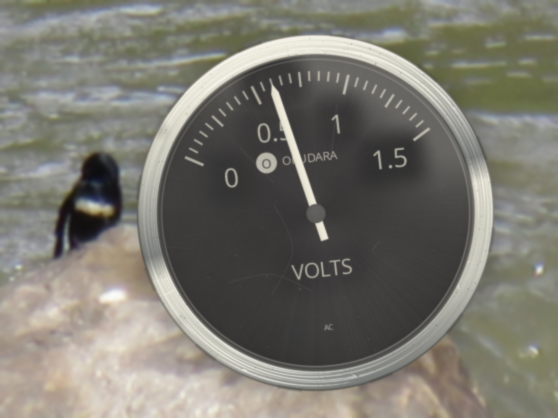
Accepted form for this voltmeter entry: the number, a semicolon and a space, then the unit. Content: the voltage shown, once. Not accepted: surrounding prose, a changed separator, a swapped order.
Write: 0.6; V
